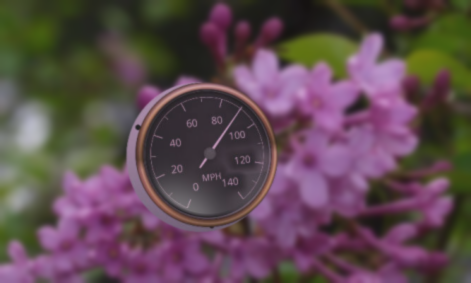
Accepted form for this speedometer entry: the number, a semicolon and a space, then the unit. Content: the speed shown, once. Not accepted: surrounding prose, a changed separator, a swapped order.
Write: 90; mph
